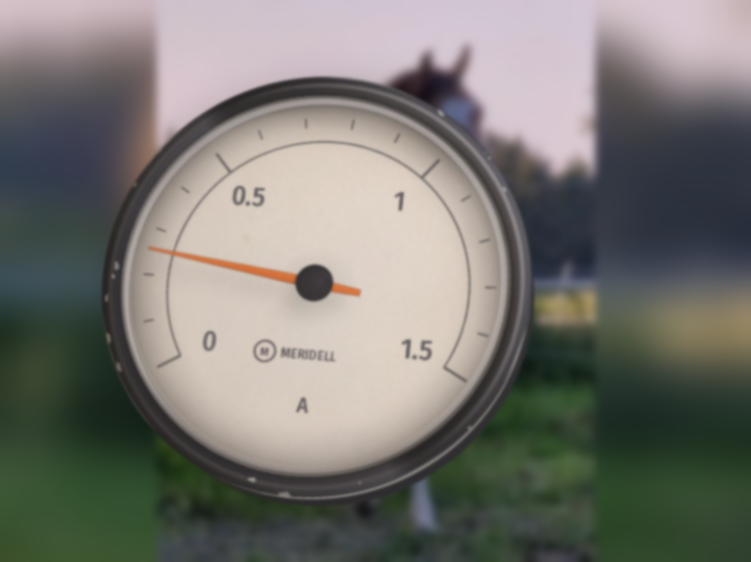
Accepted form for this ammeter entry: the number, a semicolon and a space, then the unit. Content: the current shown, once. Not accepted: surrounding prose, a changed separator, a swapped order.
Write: 0.25; A
